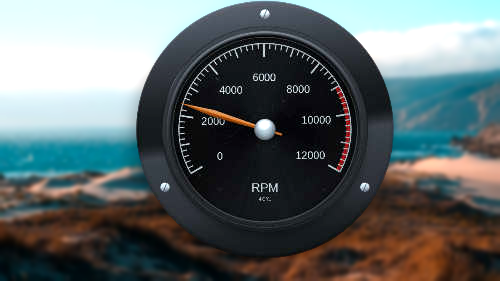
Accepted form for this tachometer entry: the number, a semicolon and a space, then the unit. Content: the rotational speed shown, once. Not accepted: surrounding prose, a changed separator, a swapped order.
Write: 2400; rpm
